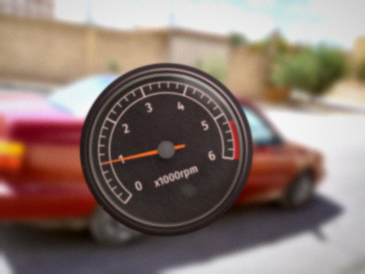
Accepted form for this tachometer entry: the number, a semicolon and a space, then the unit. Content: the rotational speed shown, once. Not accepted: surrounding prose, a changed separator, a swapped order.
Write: 1000; rpm
